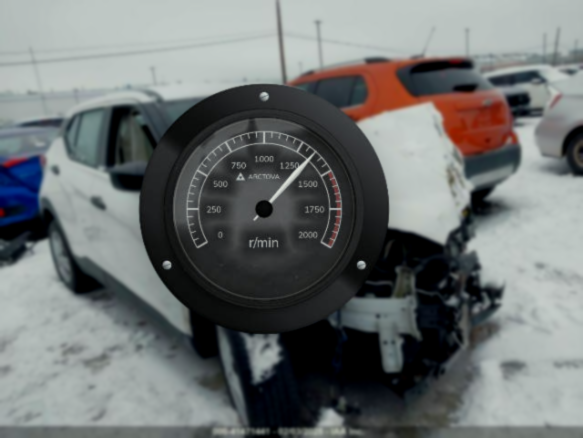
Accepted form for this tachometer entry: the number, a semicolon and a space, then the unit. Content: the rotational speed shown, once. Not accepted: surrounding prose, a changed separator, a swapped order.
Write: 1350; rpm
